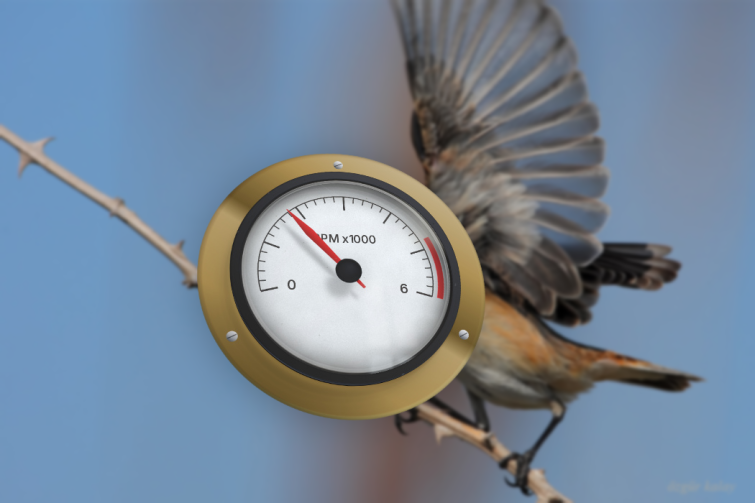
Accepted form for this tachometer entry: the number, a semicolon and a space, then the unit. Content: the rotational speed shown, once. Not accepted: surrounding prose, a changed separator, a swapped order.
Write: 1800; rpm
